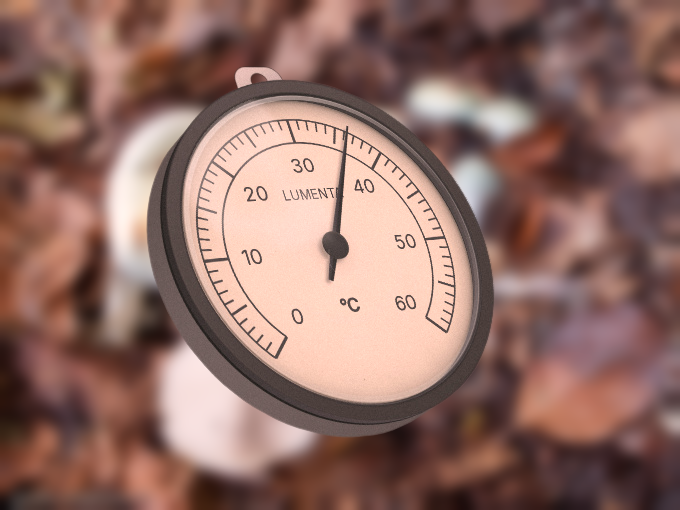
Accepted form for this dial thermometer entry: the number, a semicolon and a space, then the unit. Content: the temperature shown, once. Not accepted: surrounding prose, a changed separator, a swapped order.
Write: 36; °C
